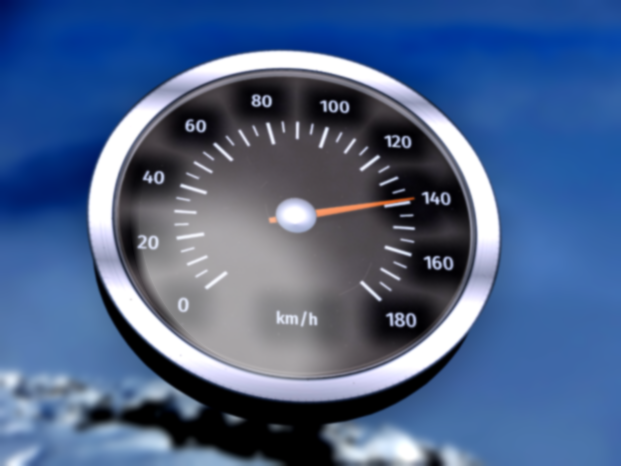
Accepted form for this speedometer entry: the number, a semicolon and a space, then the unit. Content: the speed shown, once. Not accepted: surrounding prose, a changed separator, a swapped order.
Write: 140; km/h
